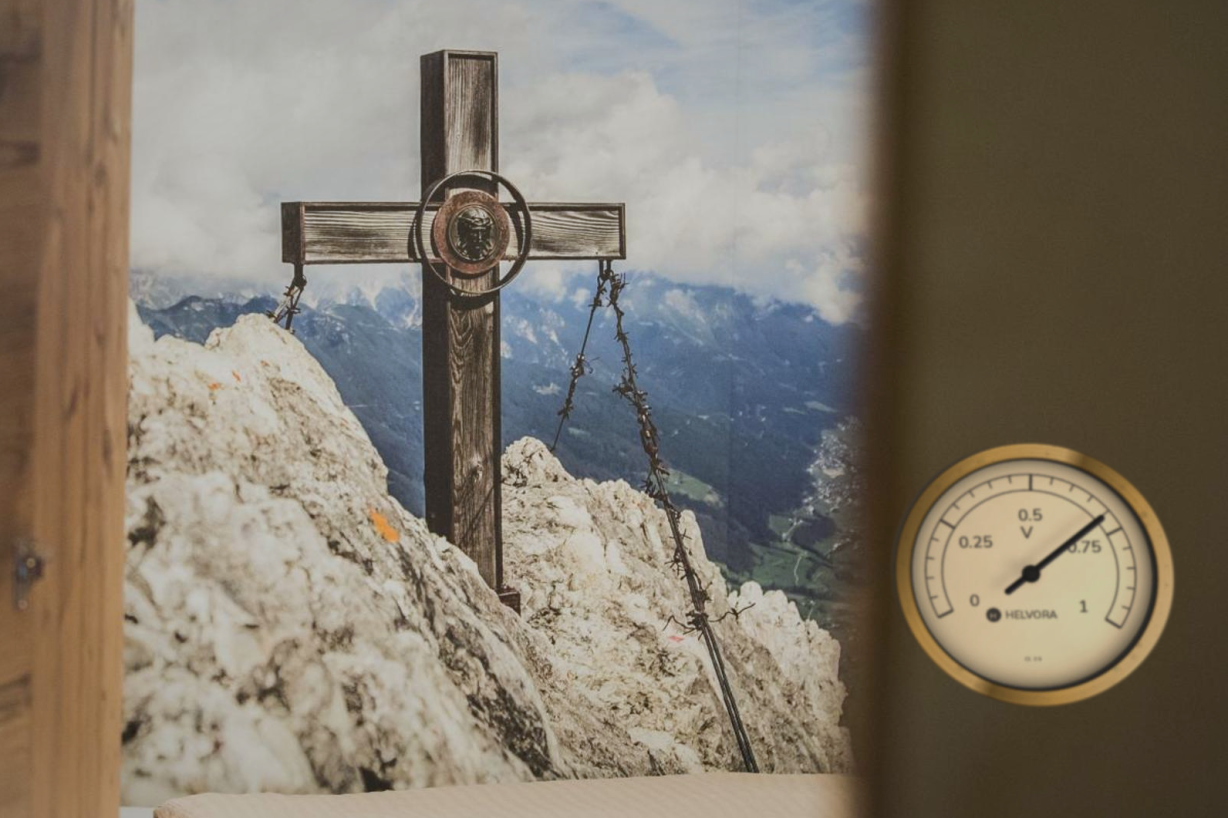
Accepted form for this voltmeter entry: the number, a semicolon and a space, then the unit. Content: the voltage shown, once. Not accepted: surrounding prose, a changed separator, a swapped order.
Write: 0.7; V
